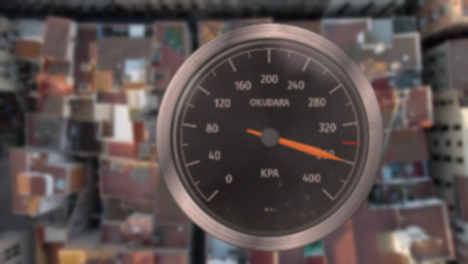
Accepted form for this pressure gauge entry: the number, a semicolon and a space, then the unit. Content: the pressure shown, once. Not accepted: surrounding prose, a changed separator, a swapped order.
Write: 360; kPa
